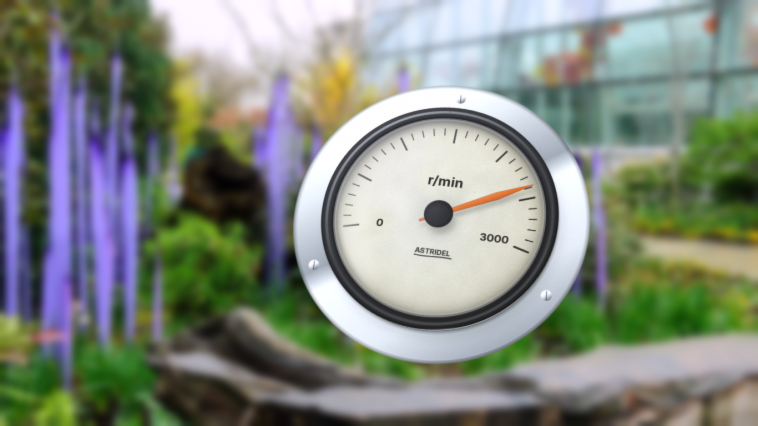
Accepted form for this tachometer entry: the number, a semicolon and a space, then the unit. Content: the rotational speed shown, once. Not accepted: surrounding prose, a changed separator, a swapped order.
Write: 2400; rpm
